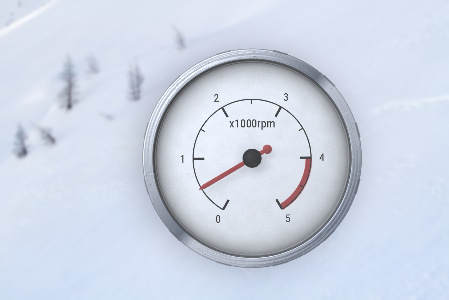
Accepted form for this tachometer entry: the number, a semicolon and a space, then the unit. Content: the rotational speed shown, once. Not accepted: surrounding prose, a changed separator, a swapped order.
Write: 500; rpm
